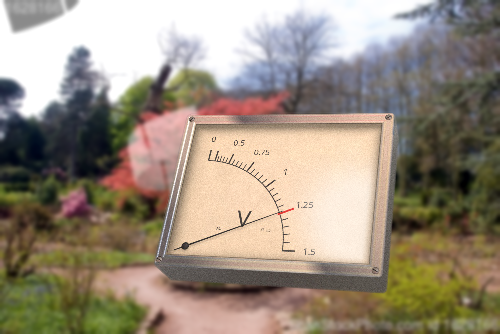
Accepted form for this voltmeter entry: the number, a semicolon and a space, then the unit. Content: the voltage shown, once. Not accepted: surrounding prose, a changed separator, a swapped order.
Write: 1.25; V
